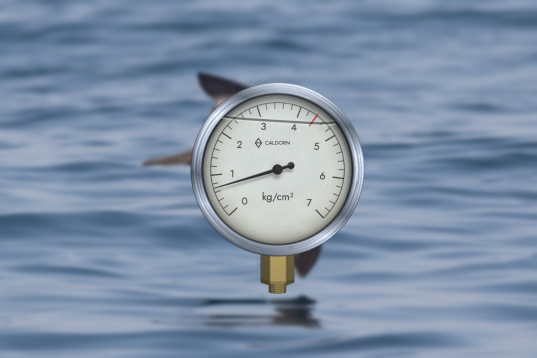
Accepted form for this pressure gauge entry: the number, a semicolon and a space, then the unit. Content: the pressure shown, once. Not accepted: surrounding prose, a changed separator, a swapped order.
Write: 0.7; kg/cm²
